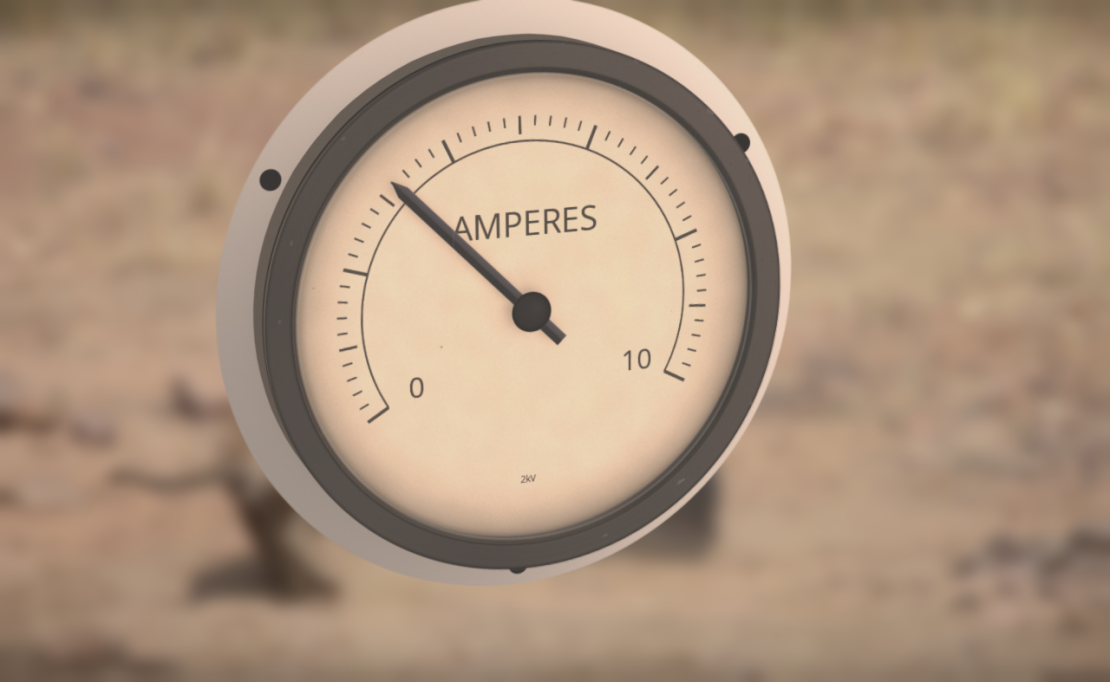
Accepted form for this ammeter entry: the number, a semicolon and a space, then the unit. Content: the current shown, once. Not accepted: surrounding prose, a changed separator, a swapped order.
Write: 3.2; A
